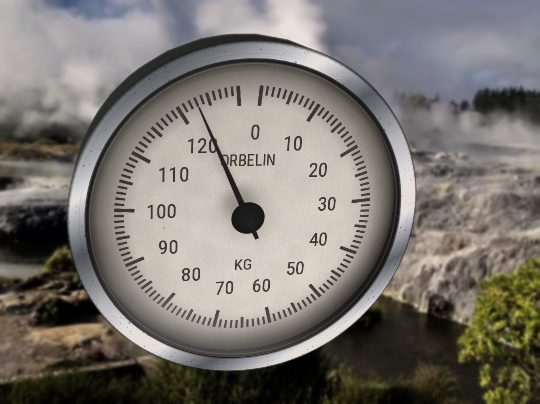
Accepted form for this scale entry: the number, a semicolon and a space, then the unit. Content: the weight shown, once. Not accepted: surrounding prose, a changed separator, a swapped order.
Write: 123; kg
